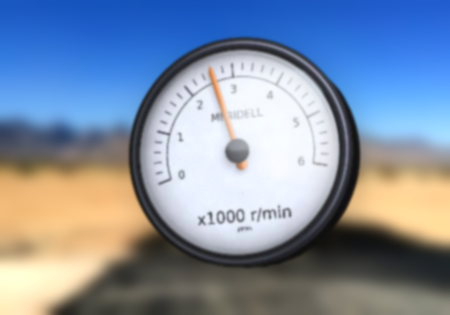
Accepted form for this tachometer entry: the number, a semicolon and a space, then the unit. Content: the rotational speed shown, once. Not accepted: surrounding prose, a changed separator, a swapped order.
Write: 2600; rpm
